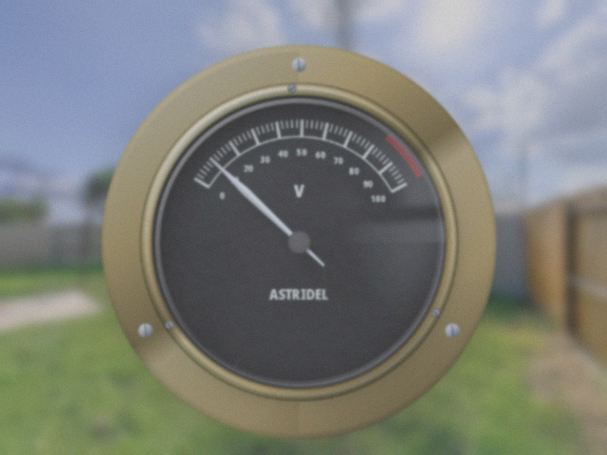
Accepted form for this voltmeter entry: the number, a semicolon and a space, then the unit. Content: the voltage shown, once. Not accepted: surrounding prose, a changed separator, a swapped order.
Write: 10; V
